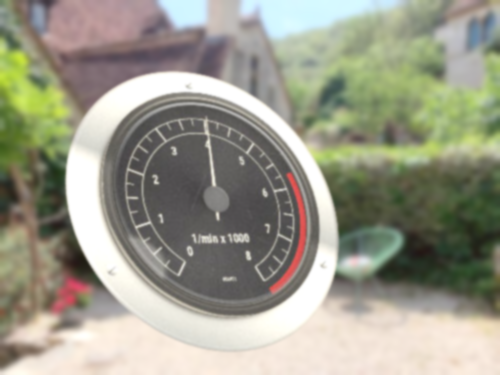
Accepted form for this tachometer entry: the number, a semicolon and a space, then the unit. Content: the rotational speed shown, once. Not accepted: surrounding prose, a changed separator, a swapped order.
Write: 4000; rpm
